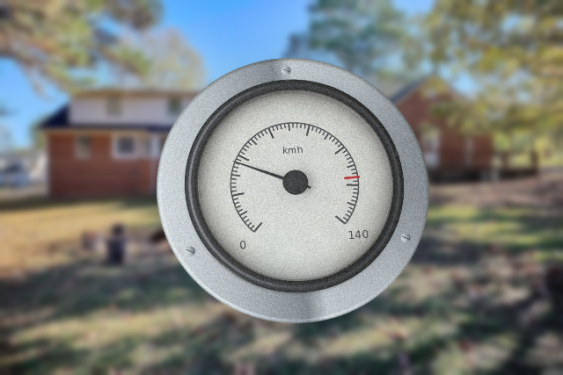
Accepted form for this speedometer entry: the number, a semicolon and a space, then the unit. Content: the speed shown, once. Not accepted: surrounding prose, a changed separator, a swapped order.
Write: 36; km/h
